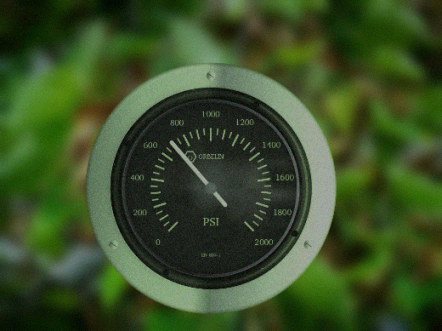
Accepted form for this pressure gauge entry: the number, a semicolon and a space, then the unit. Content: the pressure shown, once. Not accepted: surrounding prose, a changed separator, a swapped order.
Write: 700; psi
